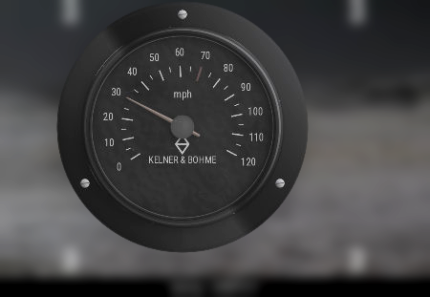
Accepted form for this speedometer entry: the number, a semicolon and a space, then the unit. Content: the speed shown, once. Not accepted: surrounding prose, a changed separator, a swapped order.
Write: 30; mph
